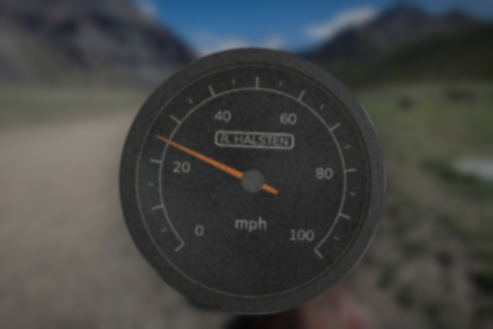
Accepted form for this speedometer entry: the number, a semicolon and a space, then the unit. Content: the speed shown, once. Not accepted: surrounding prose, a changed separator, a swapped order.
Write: 25; mph
